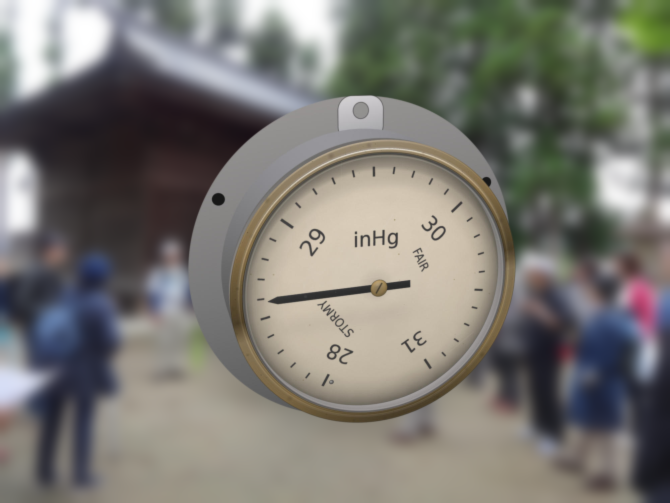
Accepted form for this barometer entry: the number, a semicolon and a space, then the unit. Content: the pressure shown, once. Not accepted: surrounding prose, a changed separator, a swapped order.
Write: 28.6; inHg
